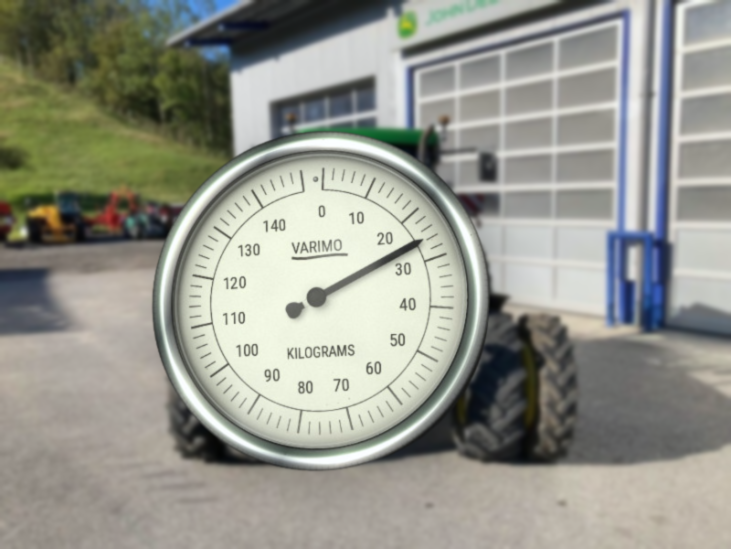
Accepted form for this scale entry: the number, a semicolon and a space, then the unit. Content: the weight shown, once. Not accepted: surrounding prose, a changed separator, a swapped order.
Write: 26; kg
